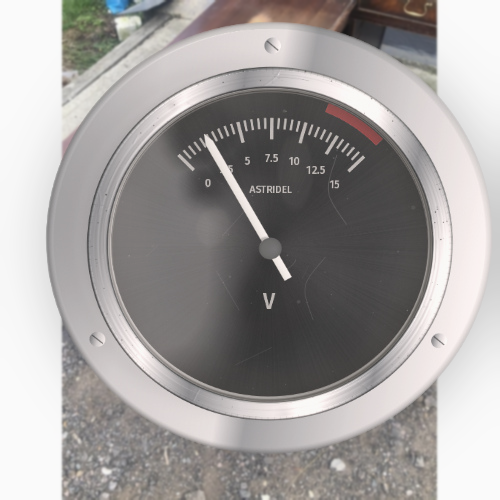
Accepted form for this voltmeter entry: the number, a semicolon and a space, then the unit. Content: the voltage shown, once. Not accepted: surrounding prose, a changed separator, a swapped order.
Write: 2.5; V
